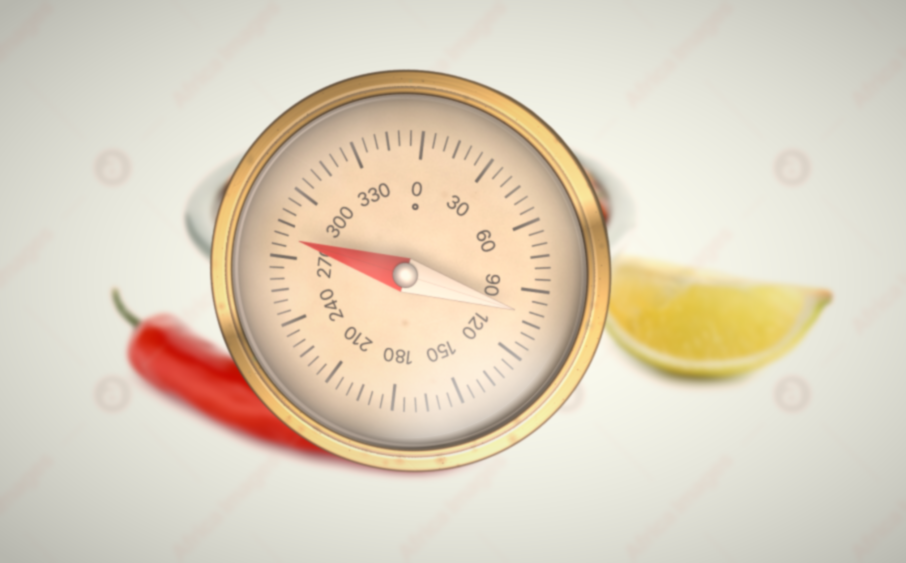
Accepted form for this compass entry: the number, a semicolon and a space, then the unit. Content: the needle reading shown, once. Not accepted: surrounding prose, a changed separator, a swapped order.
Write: 280; °
